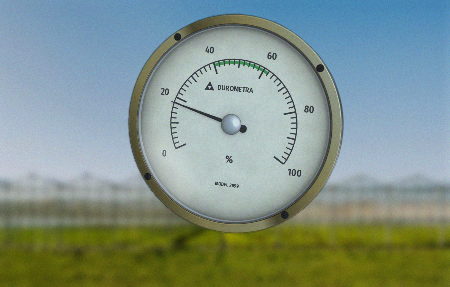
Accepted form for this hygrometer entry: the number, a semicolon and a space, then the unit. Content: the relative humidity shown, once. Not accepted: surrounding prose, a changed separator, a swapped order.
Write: 18; %
